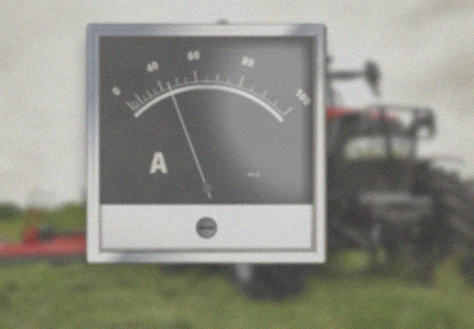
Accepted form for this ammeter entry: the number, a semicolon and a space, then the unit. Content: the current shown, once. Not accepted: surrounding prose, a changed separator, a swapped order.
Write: 45; A
